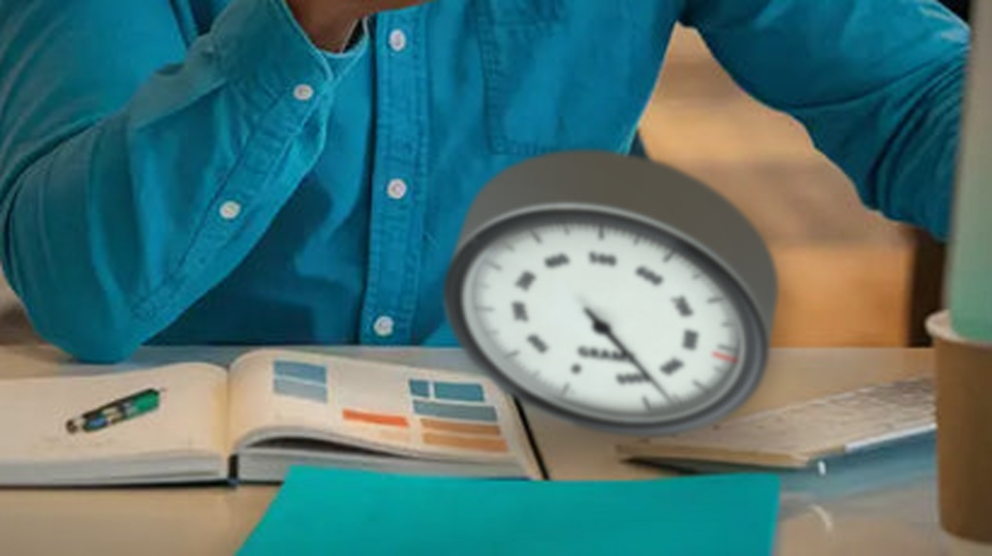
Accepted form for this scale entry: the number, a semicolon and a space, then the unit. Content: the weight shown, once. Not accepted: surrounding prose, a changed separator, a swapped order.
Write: 950; g
